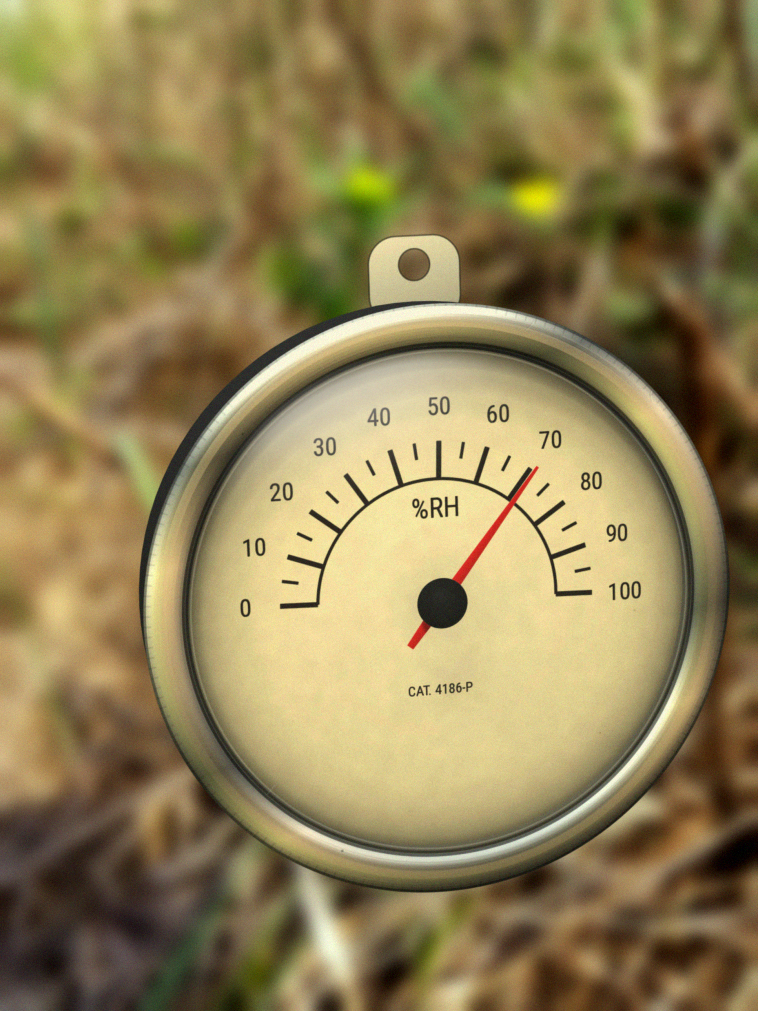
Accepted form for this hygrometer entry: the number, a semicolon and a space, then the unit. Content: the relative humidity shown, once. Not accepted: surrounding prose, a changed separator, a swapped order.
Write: 70; %
